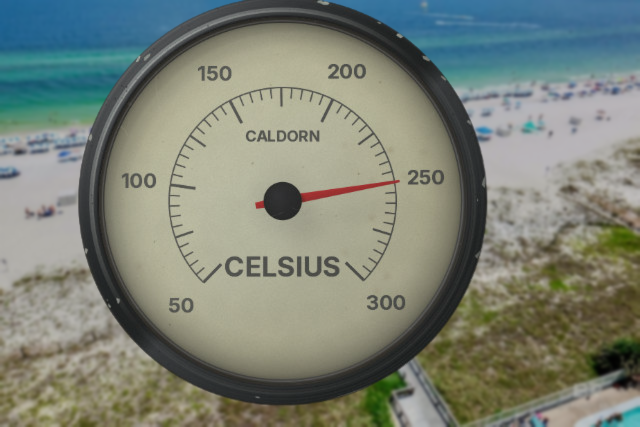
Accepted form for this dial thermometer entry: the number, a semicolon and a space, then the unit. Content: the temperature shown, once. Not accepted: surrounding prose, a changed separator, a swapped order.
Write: 250; °C
